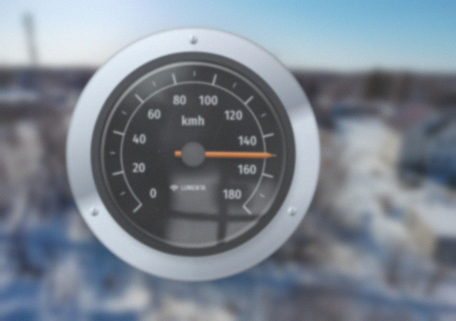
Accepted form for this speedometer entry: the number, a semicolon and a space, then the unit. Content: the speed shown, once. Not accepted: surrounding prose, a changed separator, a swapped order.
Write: 150; km/h
